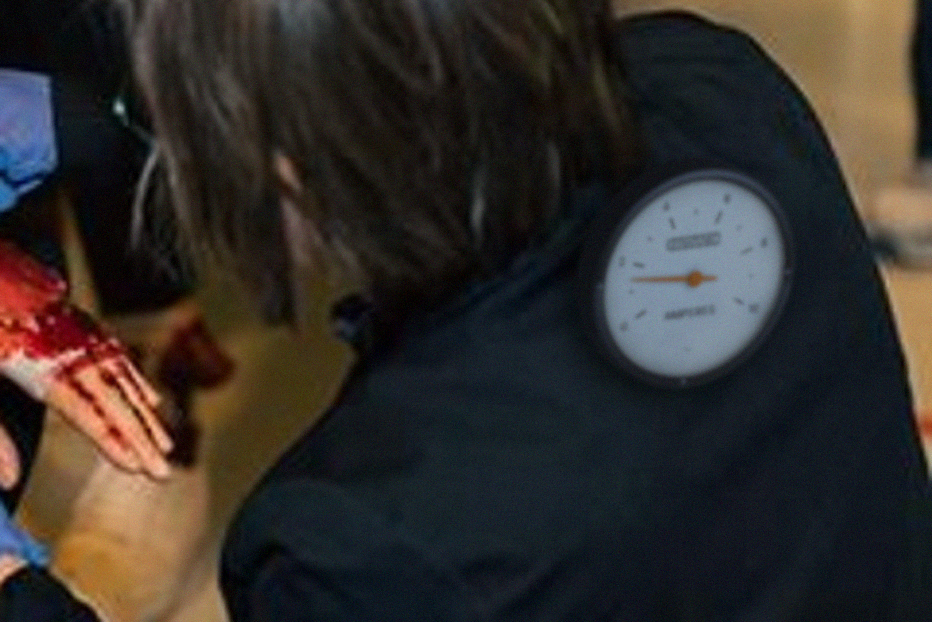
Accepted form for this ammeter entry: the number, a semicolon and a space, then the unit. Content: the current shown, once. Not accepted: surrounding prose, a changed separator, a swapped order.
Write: 1.5; A
